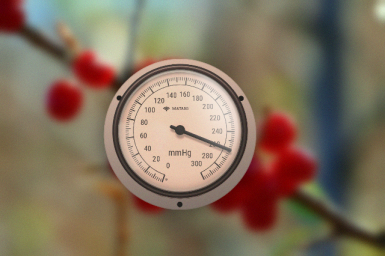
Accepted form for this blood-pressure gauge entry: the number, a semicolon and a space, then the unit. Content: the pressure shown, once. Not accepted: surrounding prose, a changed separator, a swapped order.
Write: 260; mmHg
